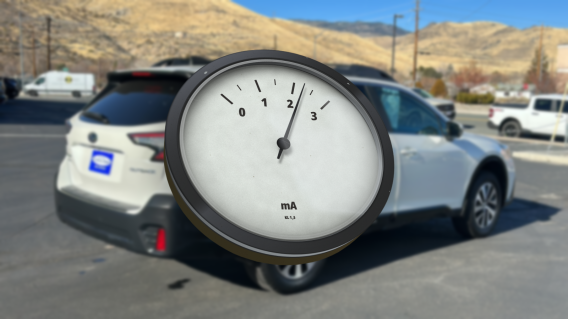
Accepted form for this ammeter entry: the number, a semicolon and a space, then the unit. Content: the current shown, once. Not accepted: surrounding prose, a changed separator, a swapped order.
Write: 2.25; mA
